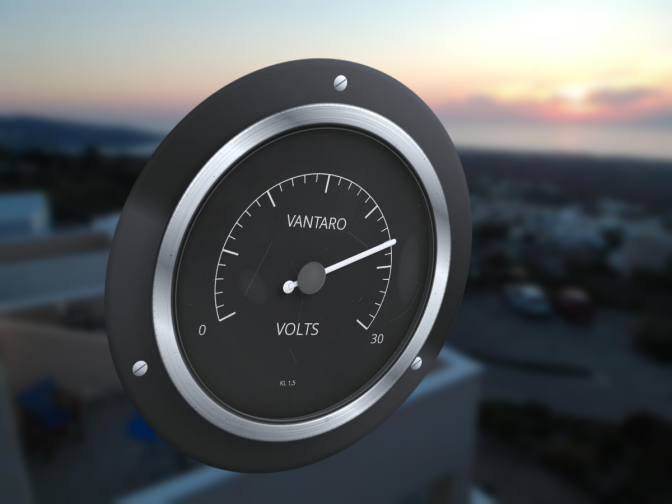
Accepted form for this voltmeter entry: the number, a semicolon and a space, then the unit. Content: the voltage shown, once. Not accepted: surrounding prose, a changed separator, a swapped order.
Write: 23; V
